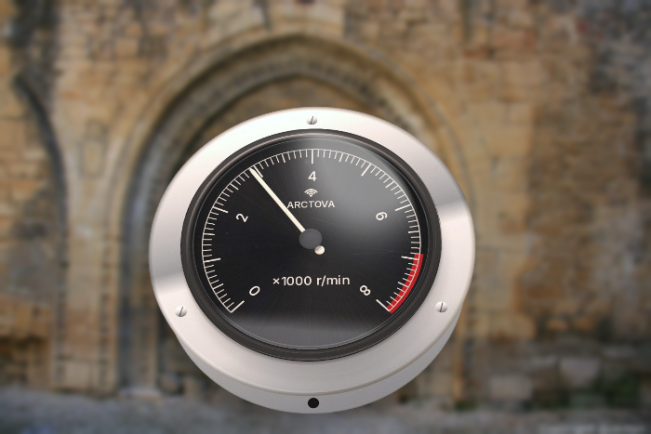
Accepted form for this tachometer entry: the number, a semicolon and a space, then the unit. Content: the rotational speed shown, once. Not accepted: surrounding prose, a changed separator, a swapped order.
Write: 2900; rpm
